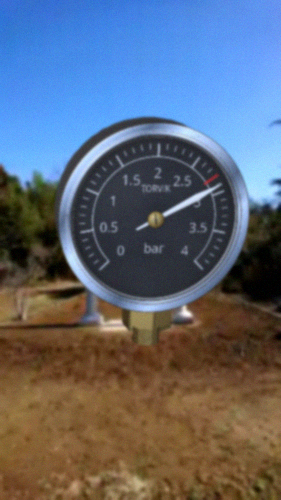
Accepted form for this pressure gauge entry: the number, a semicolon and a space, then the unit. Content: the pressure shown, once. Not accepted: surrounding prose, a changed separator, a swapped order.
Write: 2.9; bar
